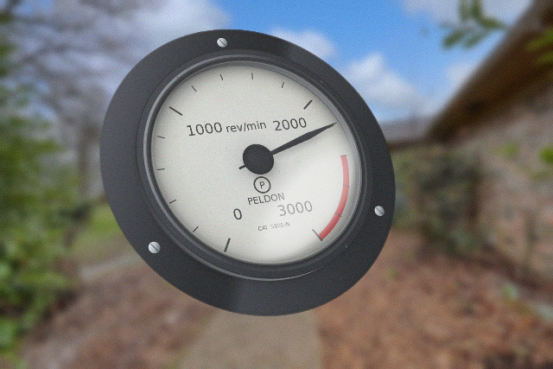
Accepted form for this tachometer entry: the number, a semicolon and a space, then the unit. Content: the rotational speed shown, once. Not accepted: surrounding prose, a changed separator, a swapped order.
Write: 2200; rpm
